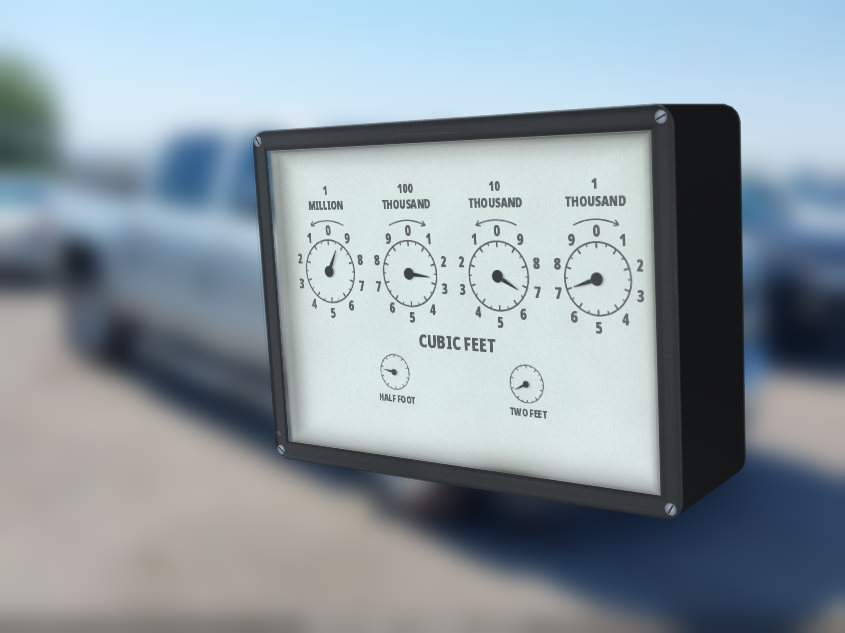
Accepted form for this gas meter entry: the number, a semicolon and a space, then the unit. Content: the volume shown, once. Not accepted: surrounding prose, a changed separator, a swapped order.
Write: 926700; ft³
